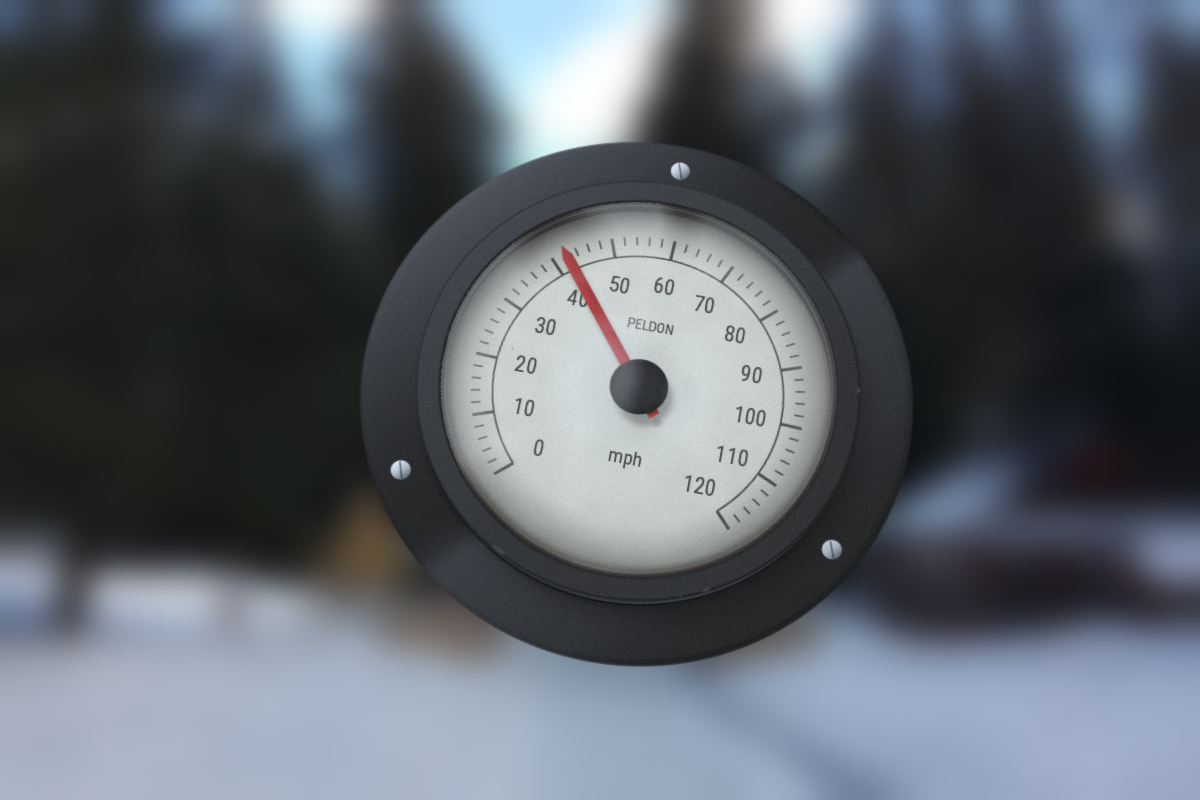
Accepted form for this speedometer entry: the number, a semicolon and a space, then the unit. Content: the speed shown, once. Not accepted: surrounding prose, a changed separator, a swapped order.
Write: 42; mph
